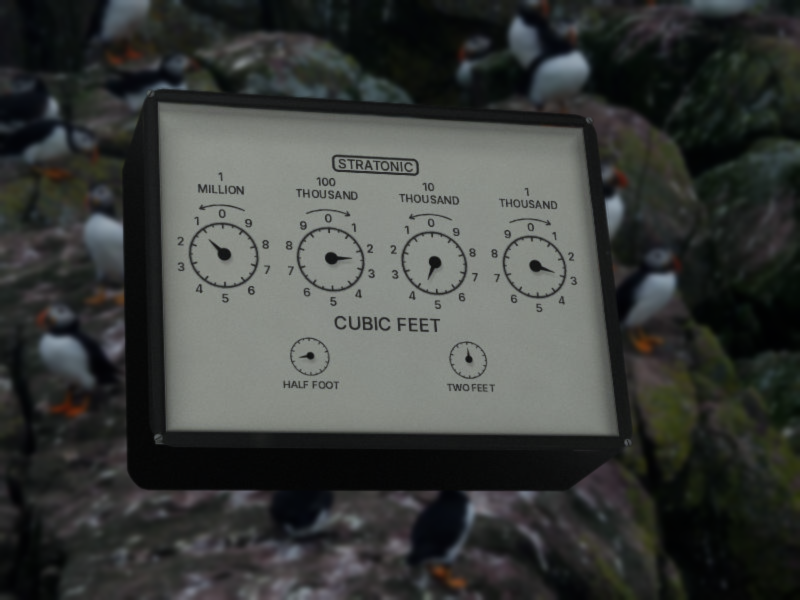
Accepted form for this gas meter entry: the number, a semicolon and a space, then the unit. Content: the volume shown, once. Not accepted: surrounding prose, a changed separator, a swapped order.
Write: 124300; ft³
